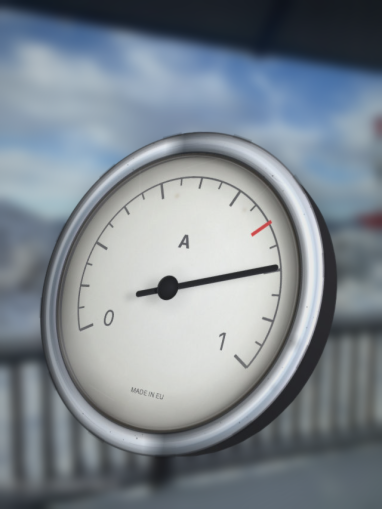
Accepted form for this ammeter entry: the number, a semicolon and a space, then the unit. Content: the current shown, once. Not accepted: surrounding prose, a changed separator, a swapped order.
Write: 0.8; A
